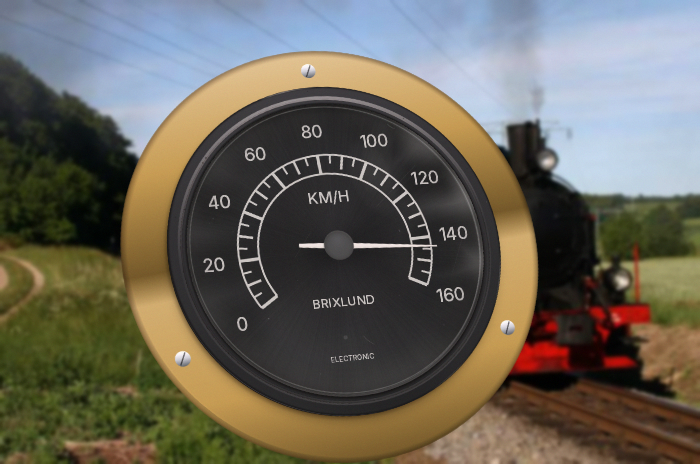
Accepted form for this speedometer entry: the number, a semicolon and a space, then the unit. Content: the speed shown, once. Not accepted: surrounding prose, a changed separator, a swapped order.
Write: 145; km/h
